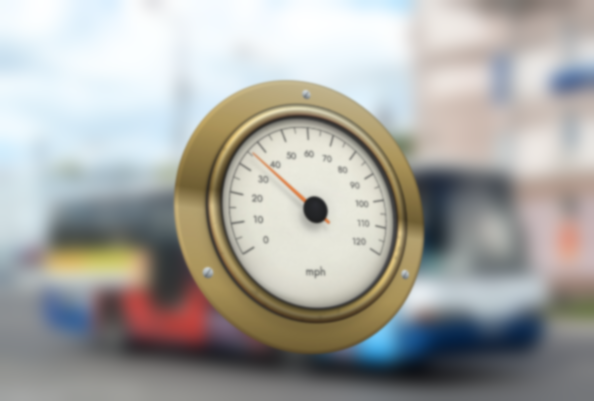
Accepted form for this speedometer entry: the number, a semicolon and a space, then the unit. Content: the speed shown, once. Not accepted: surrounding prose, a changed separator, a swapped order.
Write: 35; mph
